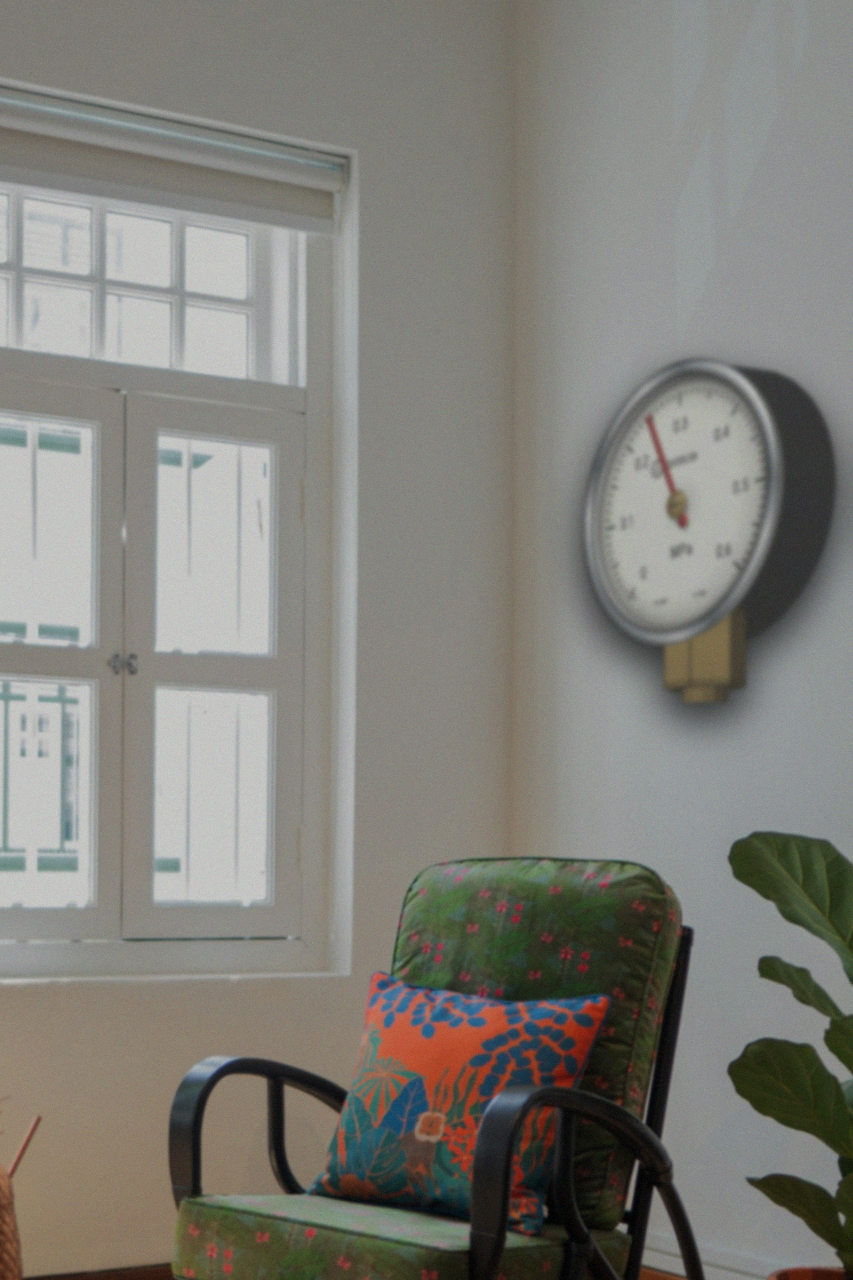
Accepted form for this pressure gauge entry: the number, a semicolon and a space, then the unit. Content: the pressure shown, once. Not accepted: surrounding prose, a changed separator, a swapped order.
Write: 0.25; MPa
